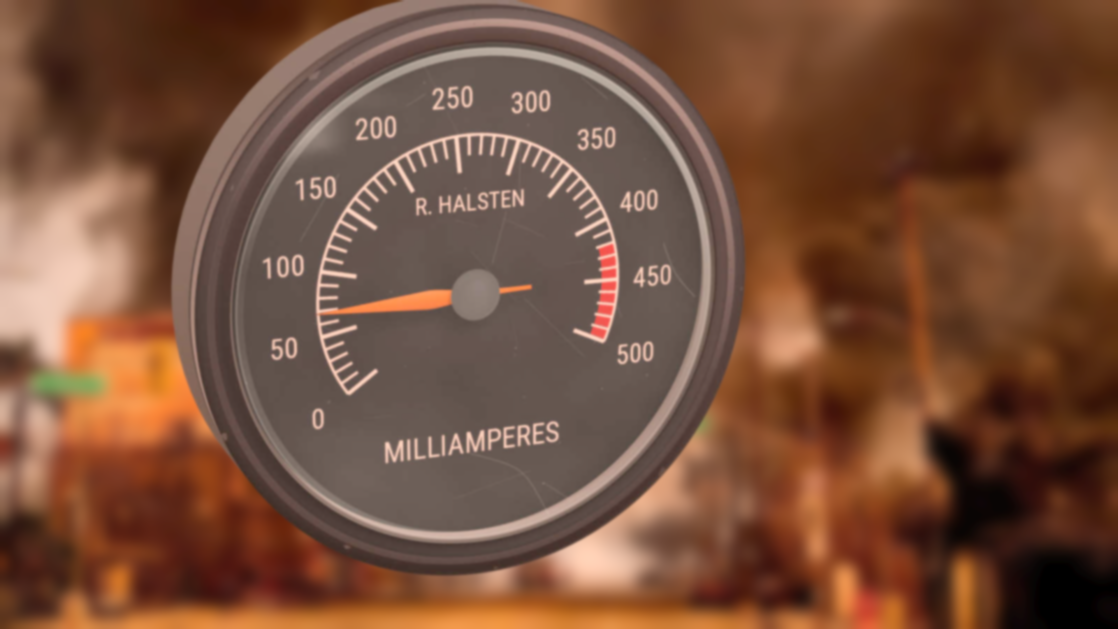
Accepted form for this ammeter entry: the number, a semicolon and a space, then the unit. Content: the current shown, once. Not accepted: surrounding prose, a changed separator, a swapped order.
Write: 70; mA
